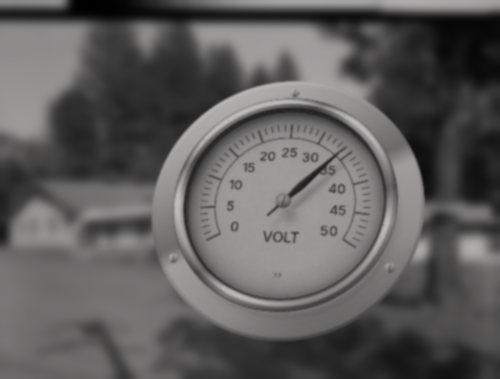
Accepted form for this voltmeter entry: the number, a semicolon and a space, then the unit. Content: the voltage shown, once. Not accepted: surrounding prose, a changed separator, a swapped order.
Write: 34; V
